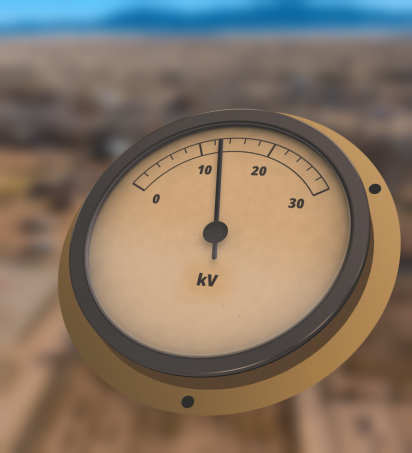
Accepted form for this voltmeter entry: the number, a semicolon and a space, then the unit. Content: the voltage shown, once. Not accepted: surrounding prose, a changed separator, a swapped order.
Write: 13; kV
